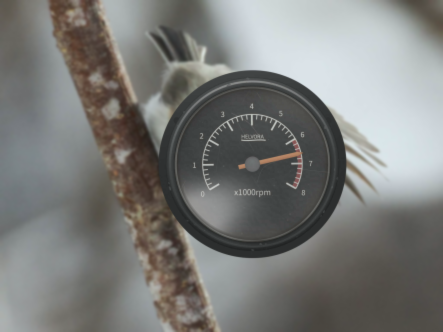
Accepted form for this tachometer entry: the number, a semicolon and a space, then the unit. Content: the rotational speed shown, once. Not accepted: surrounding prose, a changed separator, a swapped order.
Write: 6600; rpm
